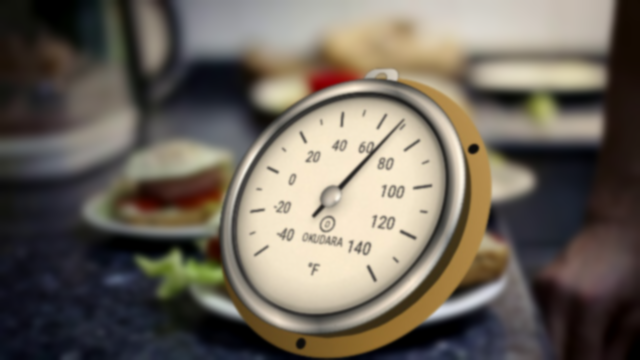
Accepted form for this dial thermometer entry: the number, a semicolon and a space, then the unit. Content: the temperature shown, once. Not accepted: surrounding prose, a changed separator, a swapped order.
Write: 70; °F
